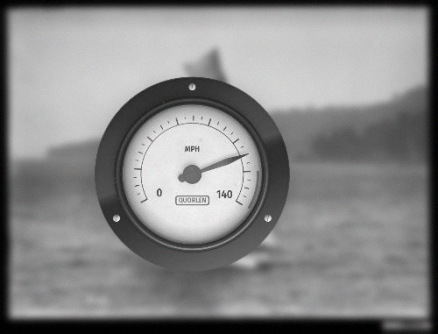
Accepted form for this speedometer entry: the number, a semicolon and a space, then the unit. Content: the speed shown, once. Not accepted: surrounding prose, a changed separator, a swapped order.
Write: 110; mph
